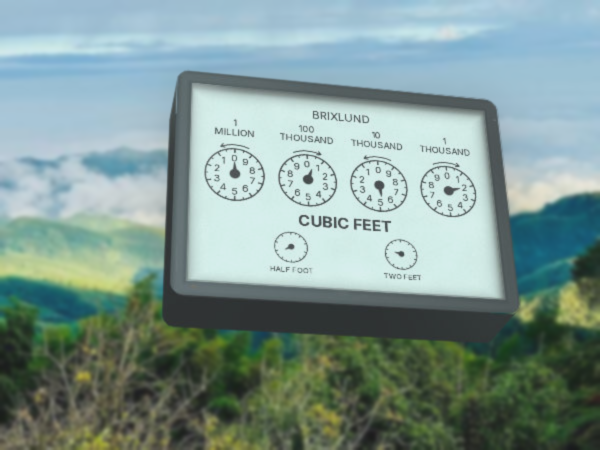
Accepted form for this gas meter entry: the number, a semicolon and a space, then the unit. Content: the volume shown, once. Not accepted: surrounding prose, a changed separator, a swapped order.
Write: 5200; ft³
